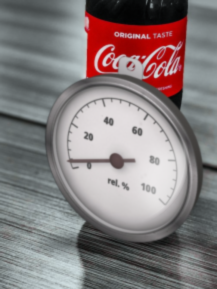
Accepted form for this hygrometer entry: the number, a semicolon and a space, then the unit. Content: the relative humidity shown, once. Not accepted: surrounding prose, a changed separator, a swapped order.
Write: 4; %
